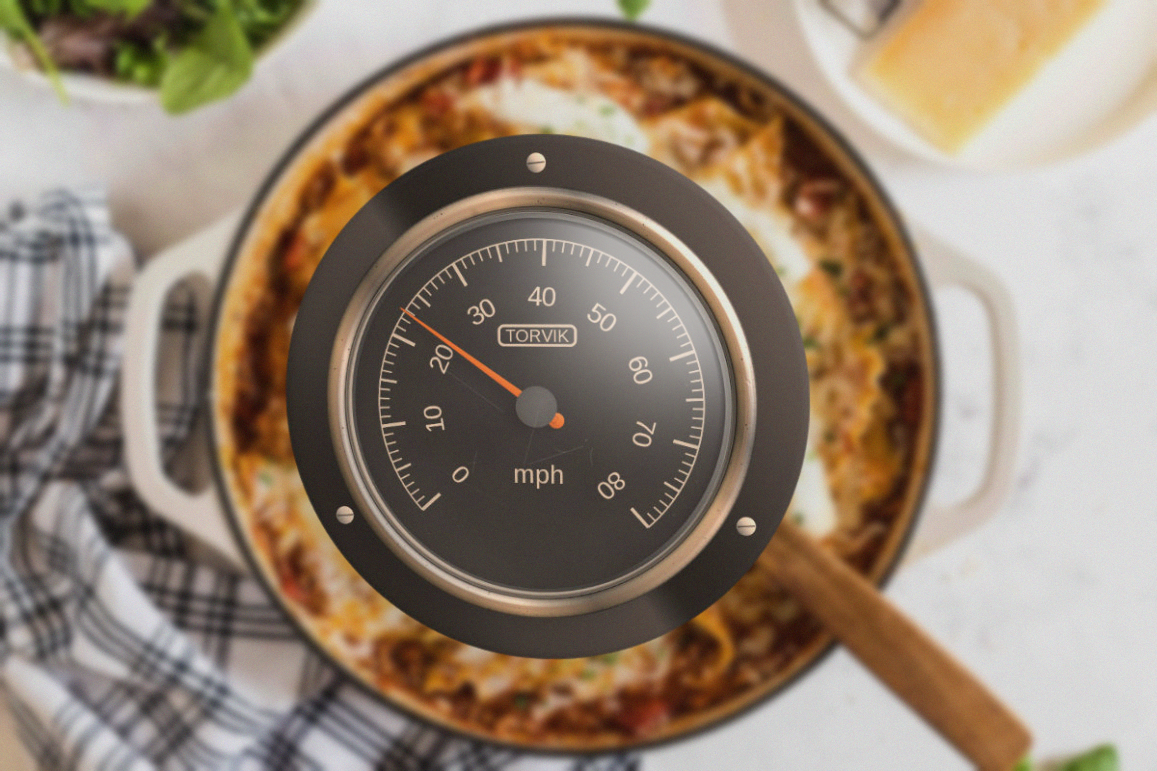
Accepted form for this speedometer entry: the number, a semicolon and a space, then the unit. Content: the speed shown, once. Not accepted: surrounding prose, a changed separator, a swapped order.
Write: 23; mph
